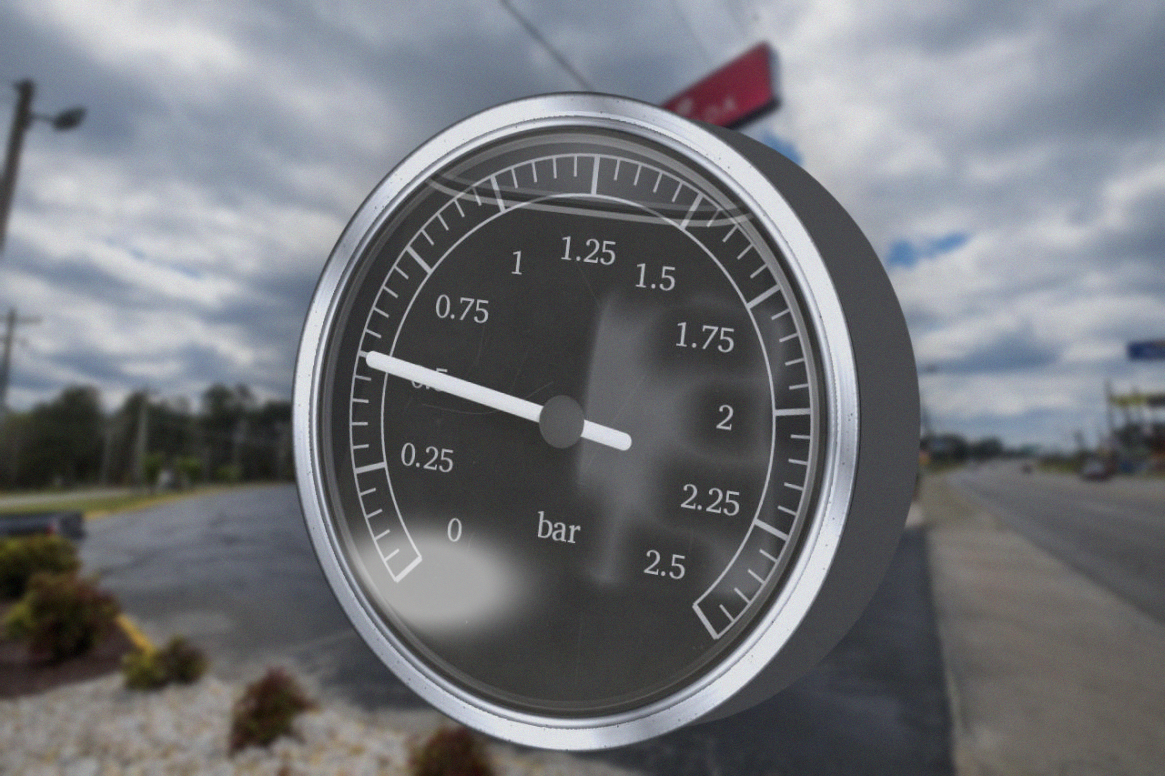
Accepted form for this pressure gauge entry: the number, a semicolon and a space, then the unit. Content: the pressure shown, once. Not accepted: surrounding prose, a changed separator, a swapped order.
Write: 0.5; bar
